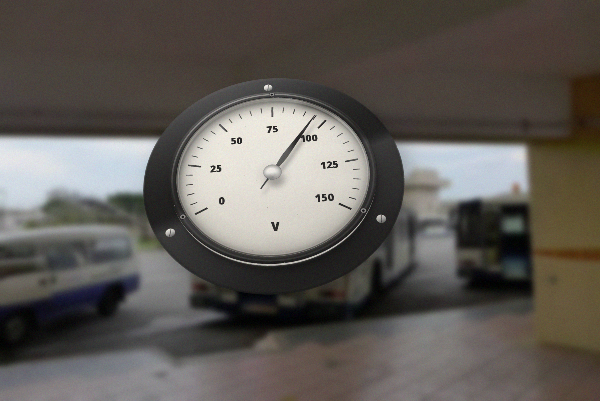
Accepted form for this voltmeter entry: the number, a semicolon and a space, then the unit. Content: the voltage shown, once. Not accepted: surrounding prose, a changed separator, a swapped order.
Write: 95; V
